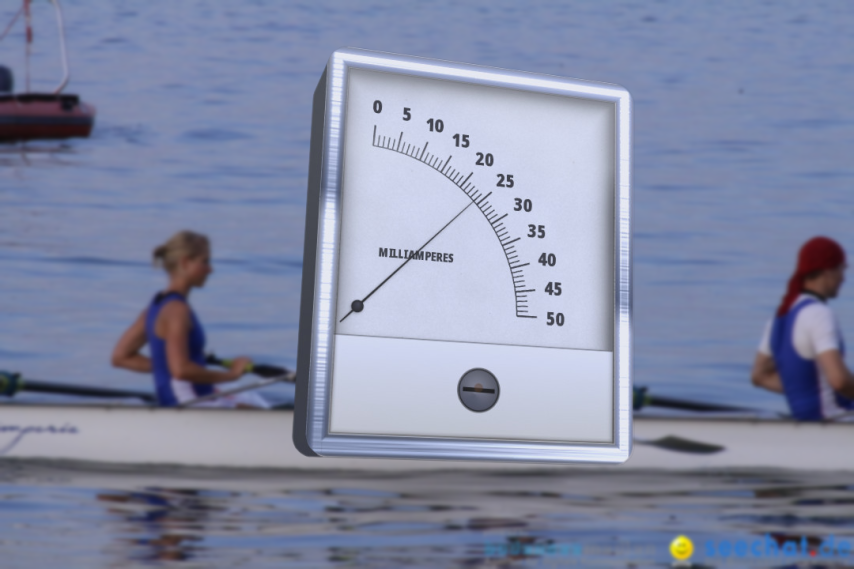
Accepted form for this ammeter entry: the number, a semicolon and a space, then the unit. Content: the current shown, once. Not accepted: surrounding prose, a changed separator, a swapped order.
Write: 24; mA
